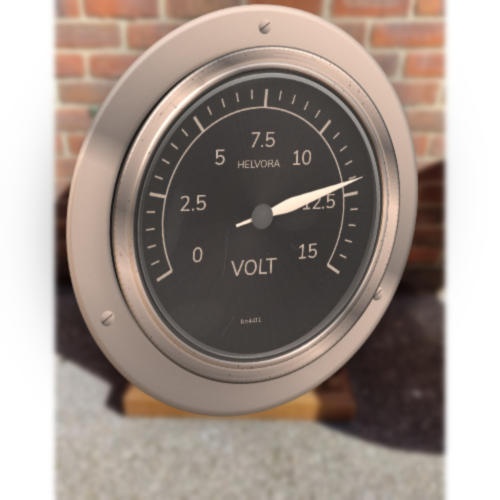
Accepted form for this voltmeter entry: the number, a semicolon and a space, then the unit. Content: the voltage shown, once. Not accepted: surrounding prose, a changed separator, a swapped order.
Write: 12; V
